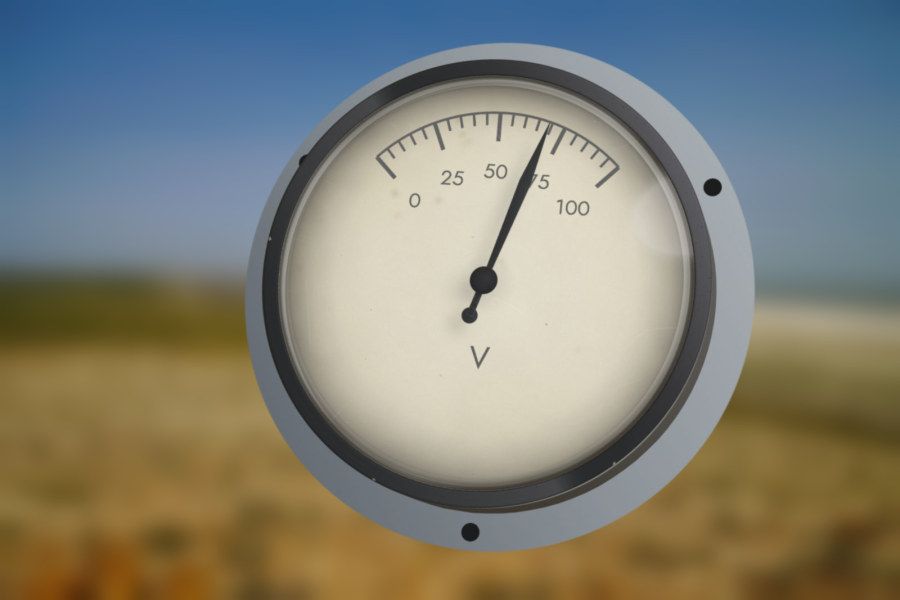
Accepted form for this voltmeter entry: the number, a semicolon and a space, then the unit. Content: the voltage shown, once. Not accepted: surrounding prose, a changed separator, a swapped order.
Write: 70; V
